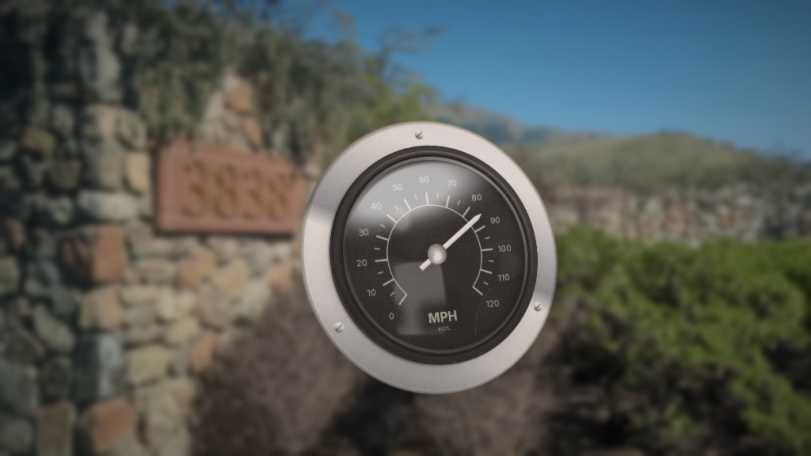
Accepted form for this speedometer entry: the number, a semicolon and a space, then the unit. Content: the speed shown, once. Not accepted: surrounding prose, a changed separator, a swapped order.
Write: 85; mph
